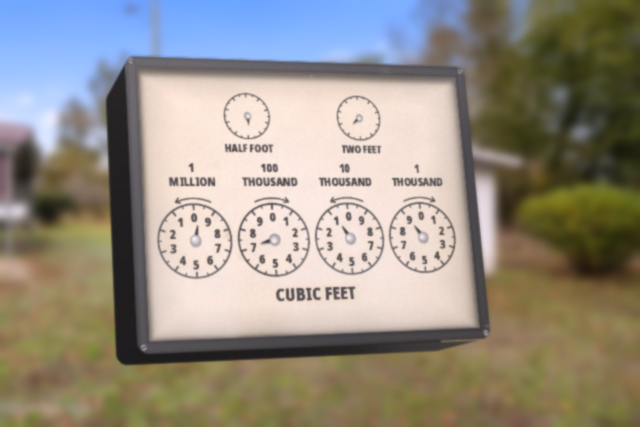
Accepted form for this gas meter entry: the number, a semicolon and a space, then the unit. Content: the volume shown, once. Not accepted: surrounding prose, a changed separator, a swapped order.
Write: 970900; ft³
